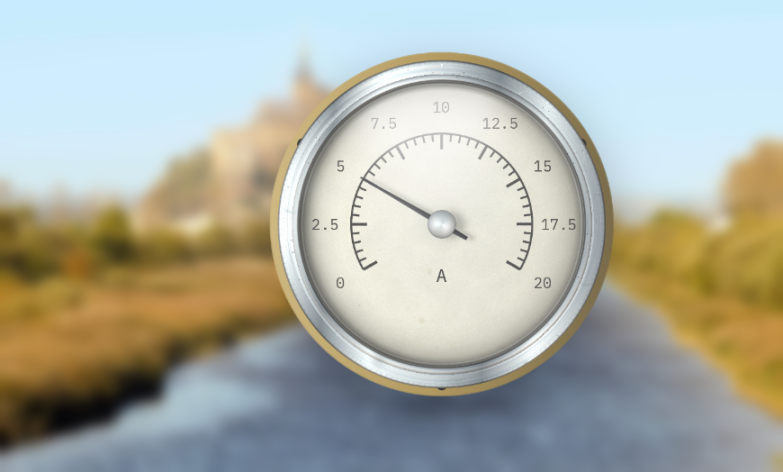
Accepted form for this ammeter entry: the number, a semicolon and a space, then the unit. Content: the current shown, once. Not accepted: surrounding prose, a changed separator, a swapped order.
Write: 5; A
